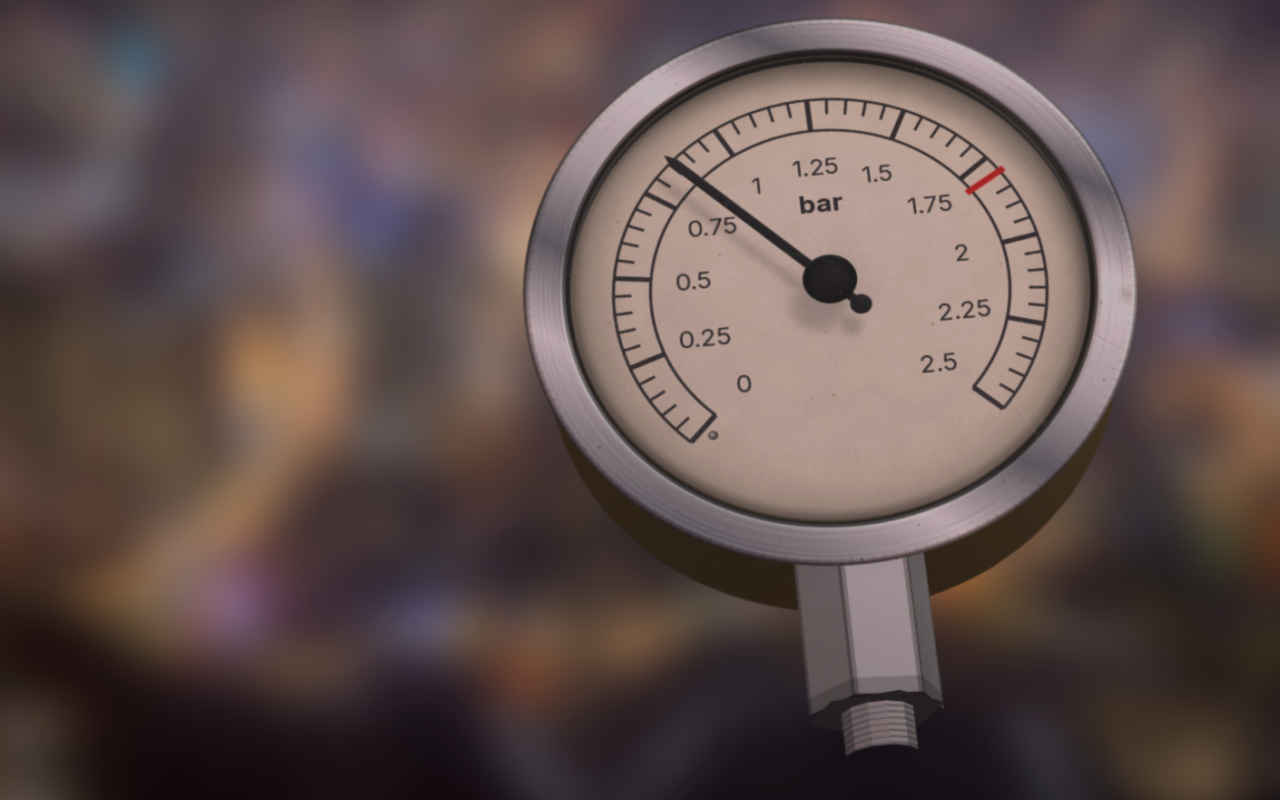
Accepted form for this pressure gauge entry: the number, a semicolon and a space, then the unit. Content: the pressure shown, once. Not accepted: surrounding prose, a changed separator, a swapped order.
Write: 0.85; bar
